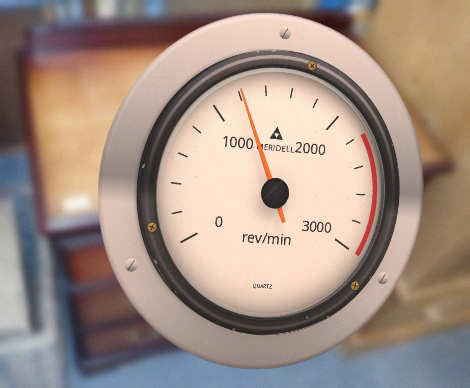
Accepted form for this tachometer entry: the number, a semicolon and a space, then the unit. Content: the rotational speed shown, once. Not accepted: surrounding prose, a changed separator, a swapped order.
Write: 1200; rpm
